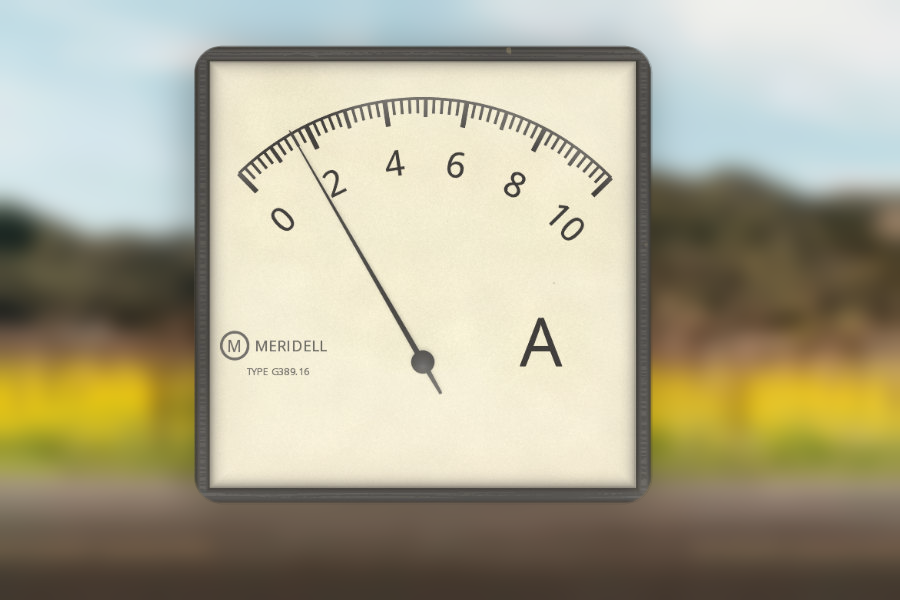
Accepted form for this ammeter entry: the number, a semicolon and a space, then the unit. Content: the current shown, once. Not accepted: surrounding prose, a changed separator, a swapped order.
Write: 1.6; A
